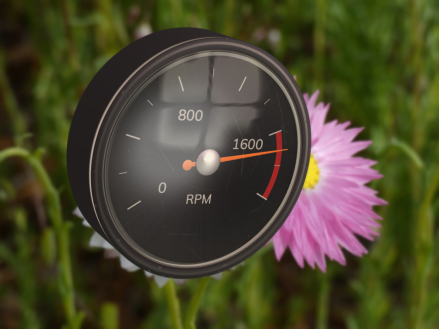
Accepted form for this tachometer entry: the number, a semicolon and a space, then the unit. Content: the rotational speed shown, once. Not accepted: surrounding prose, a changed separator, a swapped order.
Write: 1700; rpm
